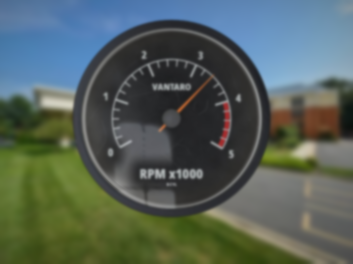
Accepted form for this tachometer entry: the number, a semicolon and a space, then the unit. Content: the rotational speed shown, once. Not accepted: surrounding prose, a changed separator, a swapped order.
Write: 3400; rpm
